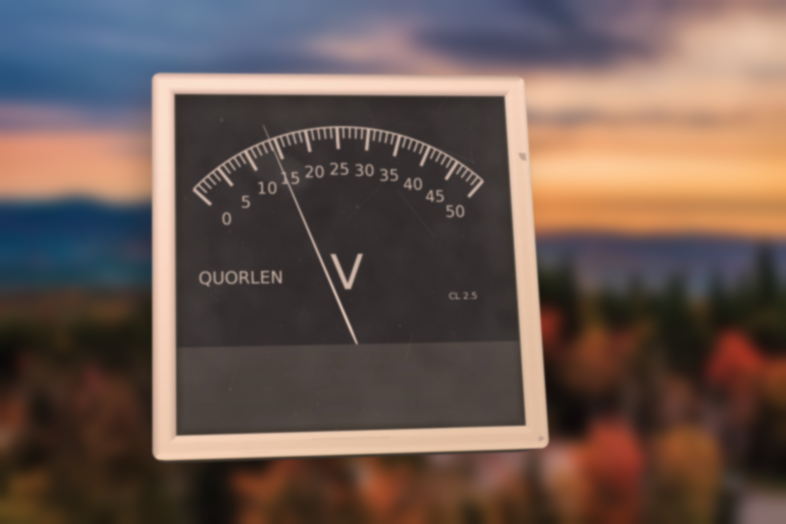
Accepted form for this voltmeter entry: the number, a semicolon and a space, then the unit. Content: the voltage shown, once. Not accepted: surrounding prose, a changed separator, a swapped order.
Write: 14; V
